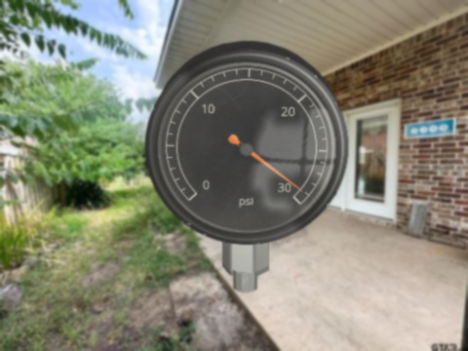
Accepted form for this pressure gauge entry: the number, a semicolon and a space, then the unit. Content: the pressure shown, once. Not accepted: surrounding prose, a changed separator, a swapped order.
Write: 29; psi
